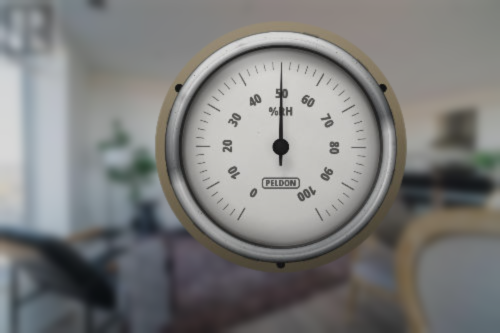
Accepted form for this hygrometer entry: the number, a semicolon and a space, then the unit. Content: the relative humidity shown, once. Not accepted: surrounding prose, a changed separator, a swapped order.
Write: 50; %
